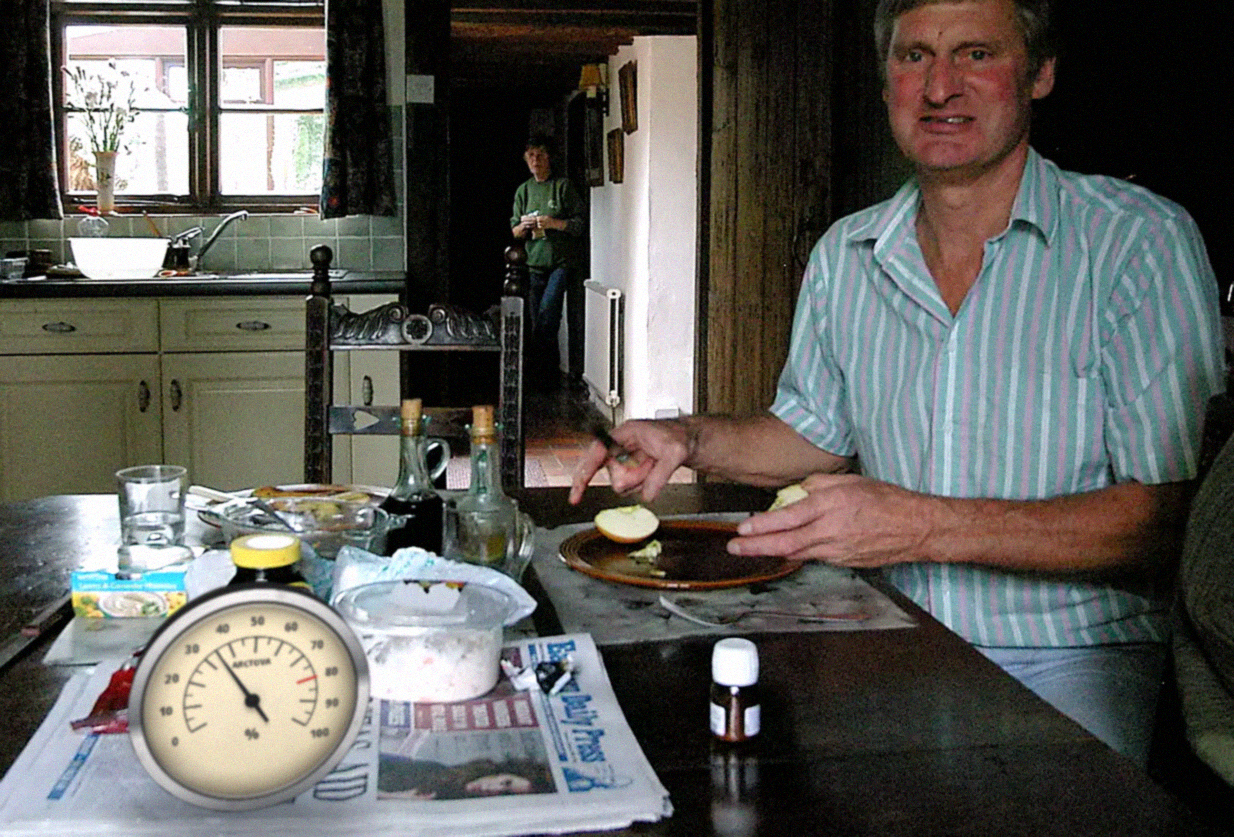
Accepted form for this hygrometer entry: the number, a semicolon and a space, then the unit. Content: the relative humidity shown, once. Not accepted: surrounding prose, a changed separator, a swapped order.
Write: 35; %
